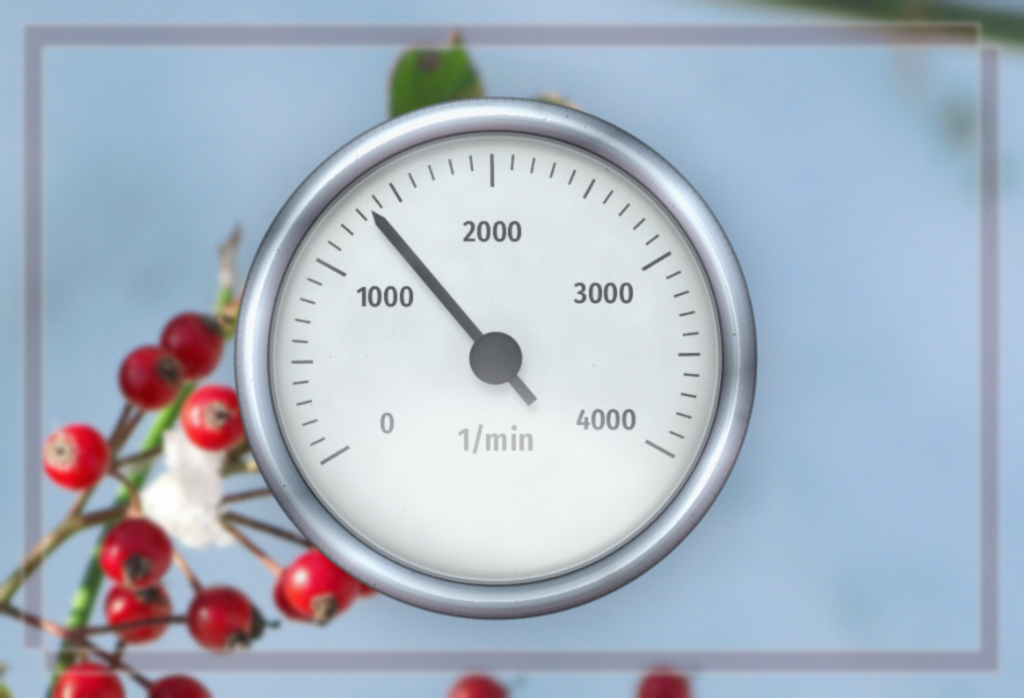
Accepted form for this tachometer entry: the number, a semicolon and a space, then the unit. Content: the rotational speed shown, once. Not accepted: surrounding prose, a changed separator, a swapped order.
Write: 1350; rpm
